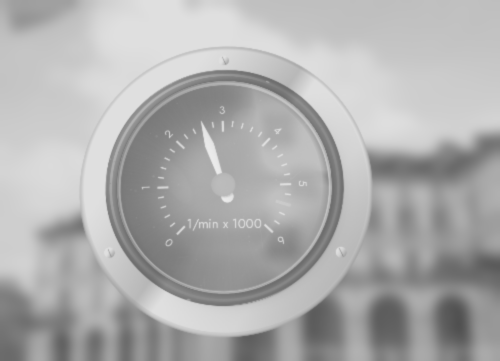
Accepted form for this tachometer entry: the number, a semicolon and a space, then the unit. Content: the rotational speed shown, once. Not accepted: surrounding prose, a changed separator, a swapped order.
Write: 2600; rpm
